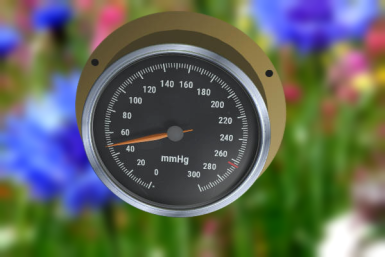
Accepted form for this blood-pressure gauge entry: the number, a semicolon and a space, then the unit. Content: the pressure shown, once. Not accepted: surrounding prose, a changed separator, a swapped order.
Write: 50; mmHg
